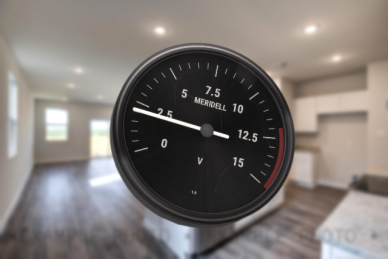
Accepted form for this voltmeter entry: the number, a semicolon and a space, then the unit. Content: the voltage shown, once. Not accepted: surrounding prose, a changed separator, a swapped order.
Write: 2; V
